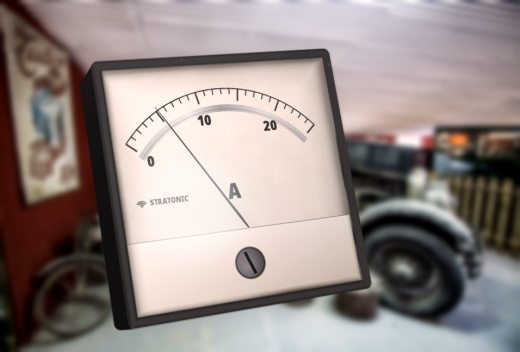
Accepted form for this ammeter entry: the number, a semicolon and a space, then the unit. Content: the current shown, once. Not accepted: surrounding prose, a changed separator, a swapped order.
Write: 5; A
